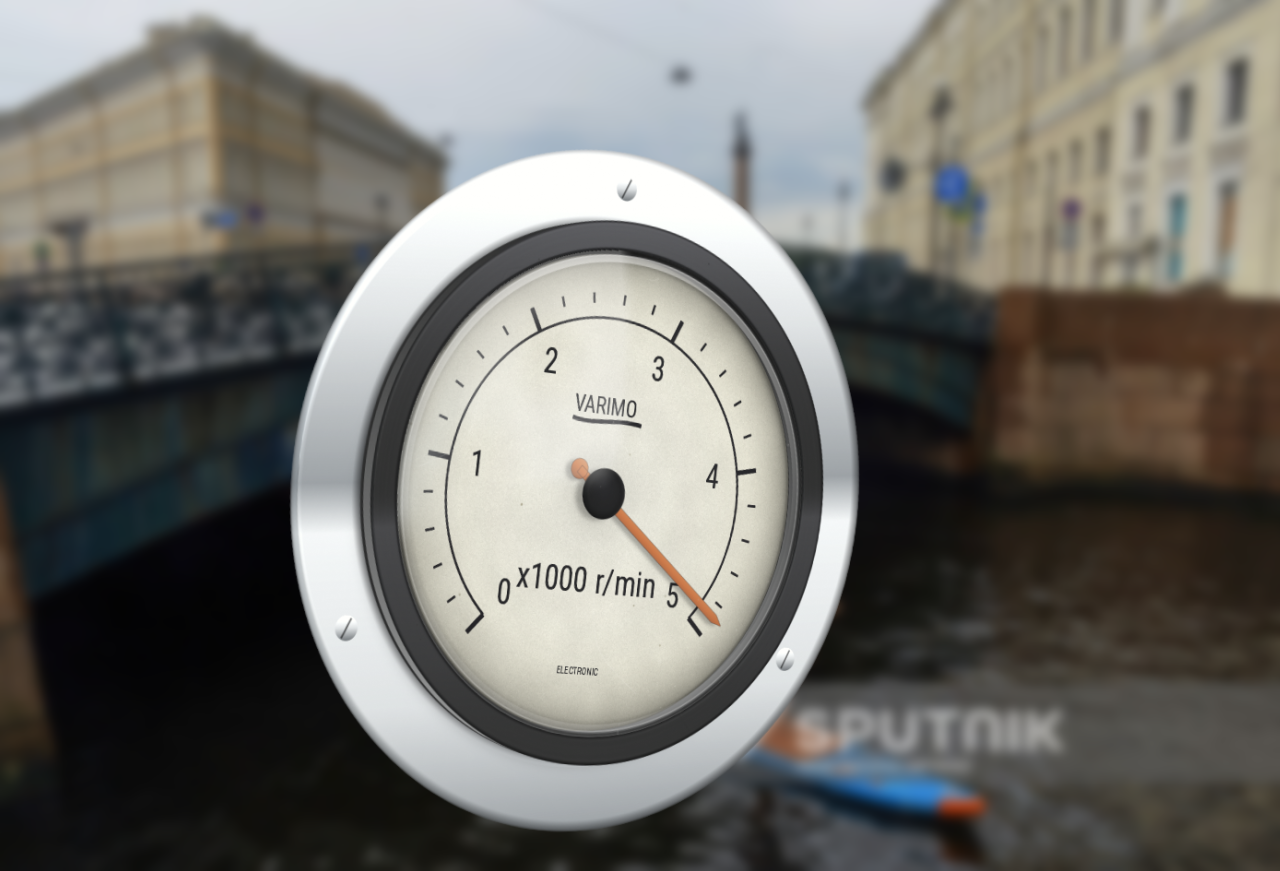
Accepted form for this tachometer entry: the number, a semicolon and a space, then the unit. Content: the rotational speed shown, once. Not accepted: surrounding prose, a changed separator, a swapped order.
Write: 4900; rpm
